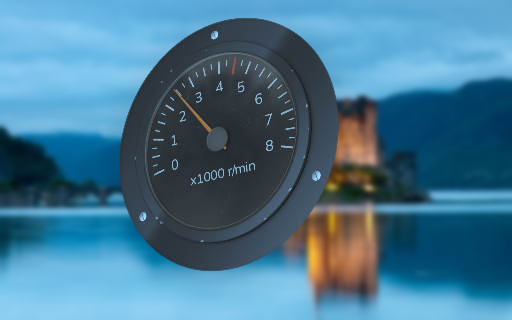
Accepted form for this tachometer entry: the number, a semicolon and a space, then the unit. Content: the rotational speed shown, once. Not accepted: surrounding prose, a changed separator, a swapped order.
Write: 2500; rpm
